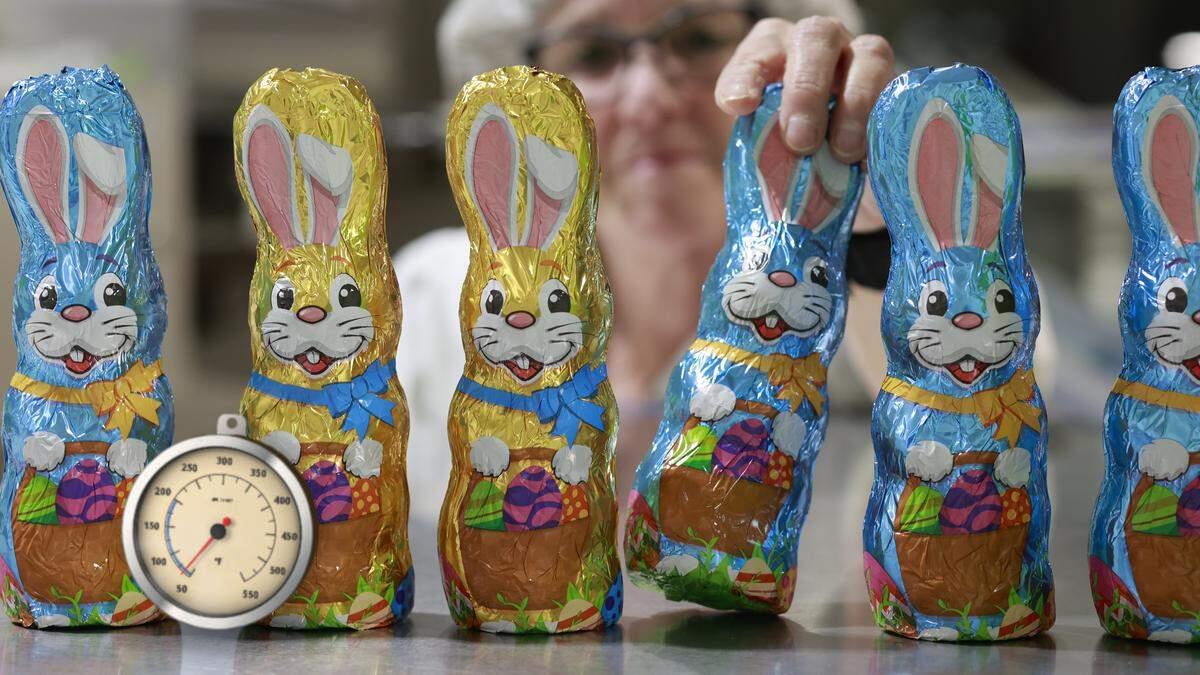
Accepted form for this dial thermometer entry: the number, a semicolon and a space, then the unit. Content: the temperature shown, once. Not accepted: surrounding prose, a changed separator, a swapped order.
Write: 62.5; °F
